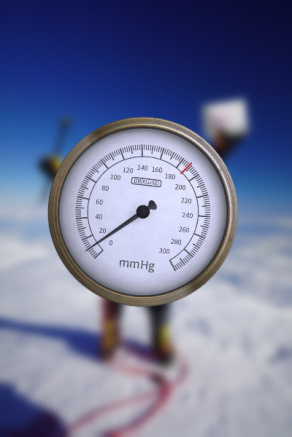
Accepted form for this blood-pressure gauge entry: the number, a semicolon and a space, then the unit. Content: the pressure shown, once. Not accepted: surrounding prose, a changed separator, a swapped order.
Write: 10; mmHg
